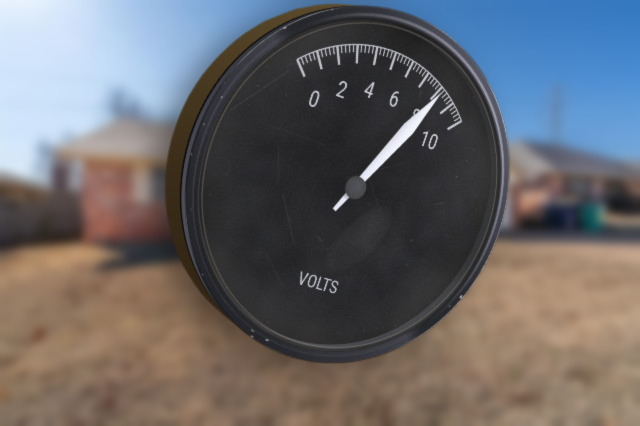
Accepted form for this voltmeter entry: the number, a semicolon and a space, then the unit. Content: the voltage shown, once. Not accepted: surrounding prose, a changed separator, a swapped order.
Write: 8; V
